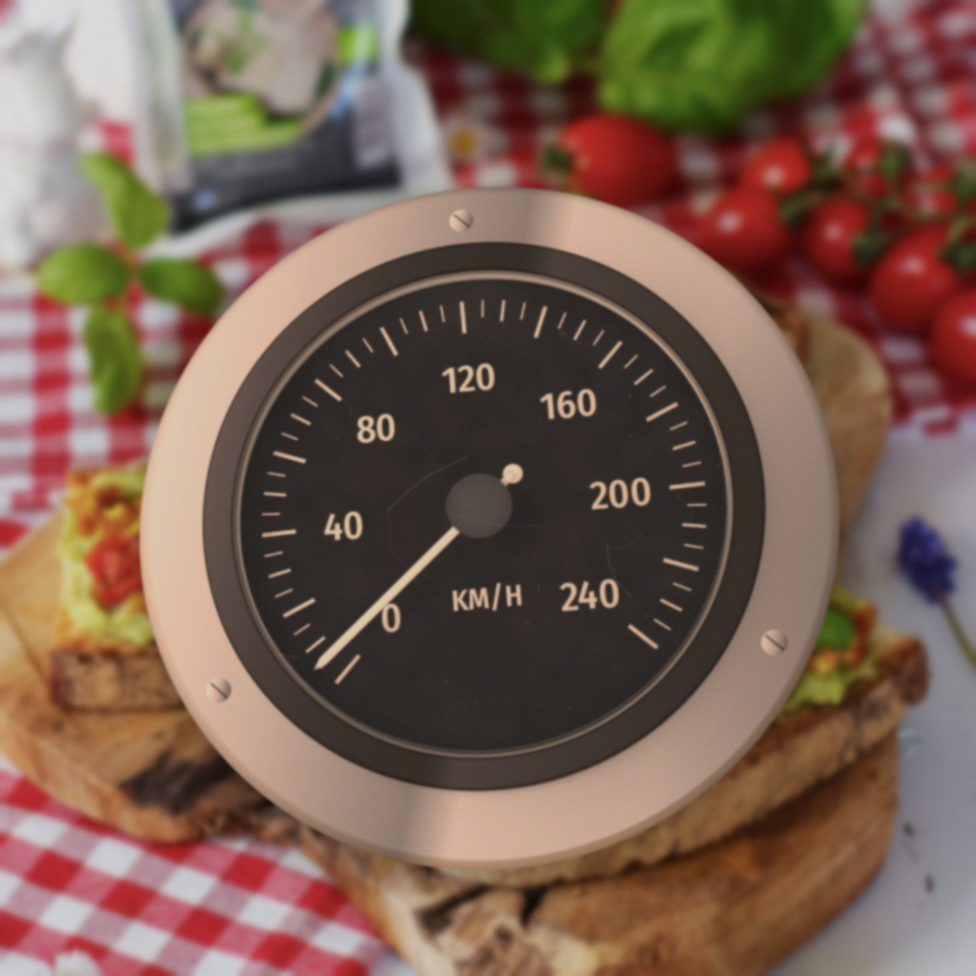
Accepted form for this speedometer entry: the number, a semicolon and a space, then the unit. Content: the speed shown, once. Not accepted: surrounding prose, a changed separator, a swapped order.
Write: 5; km/h
